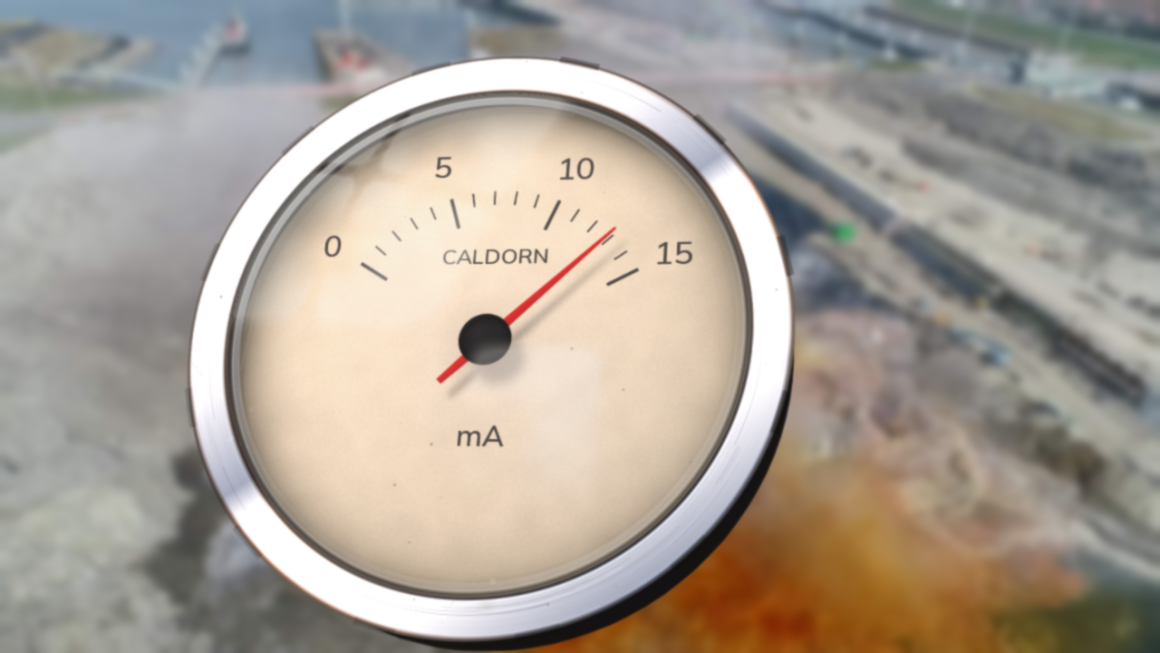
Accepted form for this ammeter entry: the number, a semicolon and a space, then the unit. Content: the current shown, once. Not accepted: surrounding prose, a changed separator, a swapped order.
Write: 13; mA
